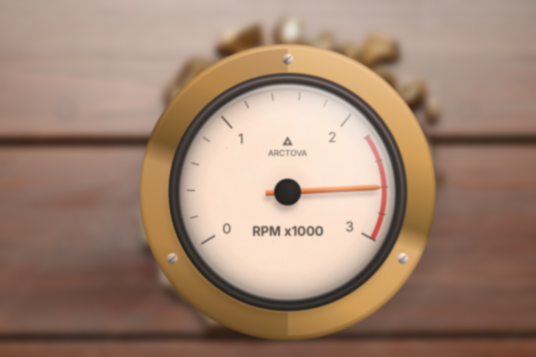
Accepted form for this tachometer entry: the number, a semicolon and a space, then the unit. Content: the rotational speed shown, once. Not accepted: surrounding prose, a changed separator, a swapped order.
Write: 2600; rpm
